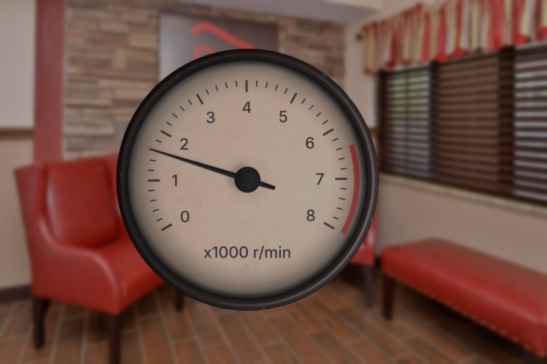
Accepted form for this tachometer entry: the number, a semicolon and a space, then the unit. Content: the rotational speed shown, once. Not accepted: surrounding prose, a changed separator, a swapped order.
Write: 1600; rpm
